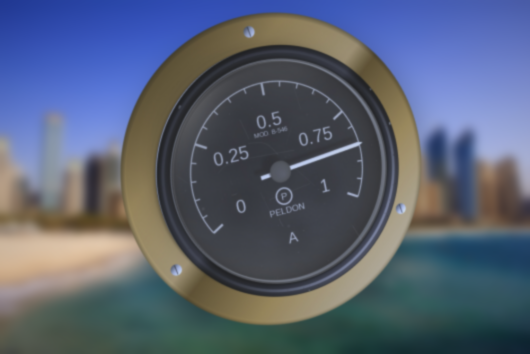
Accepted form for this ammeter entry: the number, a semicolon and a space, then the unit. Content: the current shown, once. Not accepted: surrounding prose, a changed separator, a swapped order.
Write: 0.85; A
